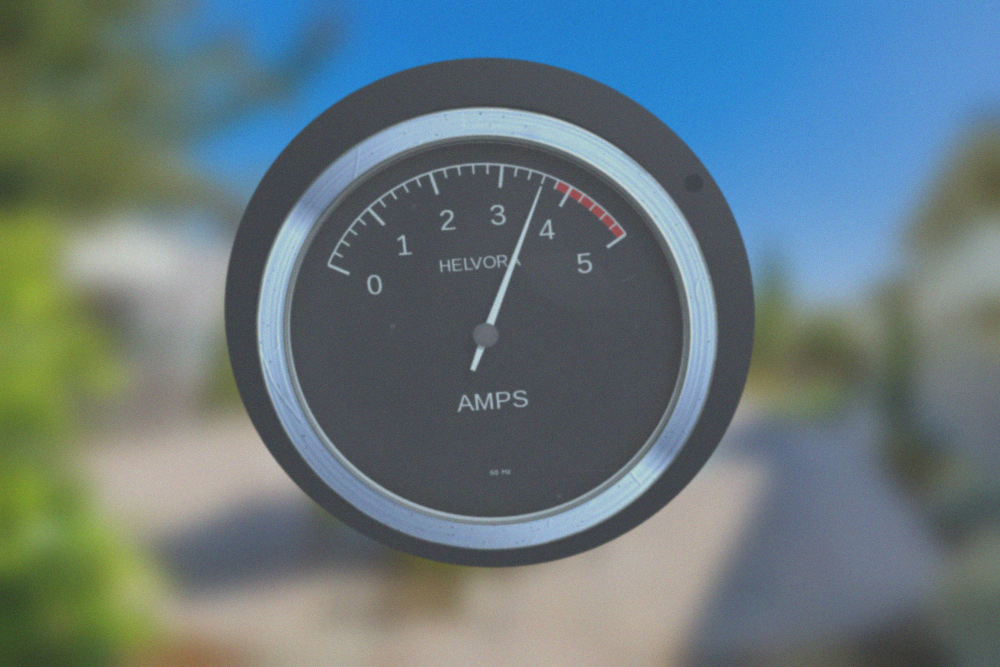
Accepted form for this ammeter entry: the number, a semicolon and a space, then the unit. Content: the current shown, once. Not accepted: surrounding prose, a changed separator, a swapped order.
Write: 3.6; A
